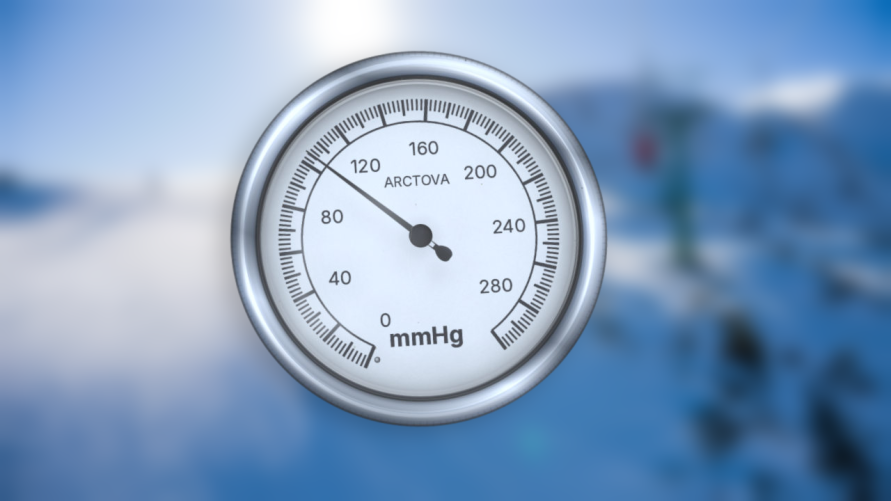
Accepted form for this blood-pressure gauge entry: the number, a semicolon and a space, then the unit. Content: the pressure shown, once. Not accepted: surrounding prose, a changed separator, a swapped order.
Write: 104; mmHg
